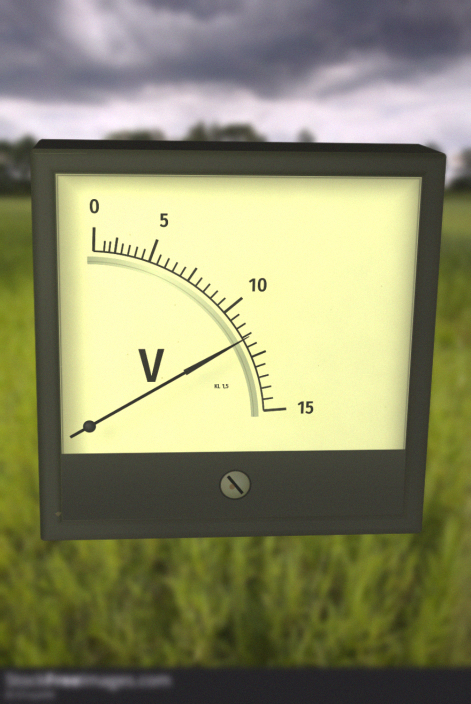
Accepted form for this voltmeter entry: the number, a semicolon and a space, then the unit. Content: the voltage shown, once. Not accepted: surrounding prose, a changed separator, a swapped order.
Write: 11.5; V
